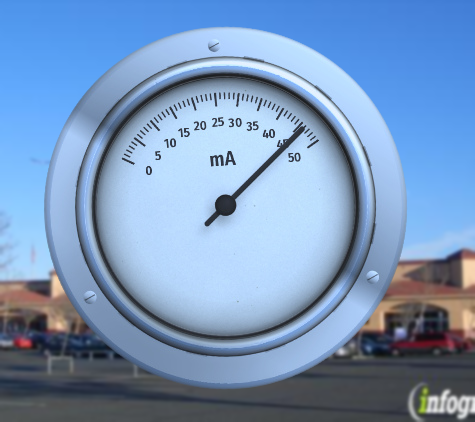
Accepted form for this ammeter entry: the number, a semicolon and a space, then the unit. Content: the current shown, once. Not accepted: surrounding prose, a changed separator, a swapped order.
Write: 46; mA
